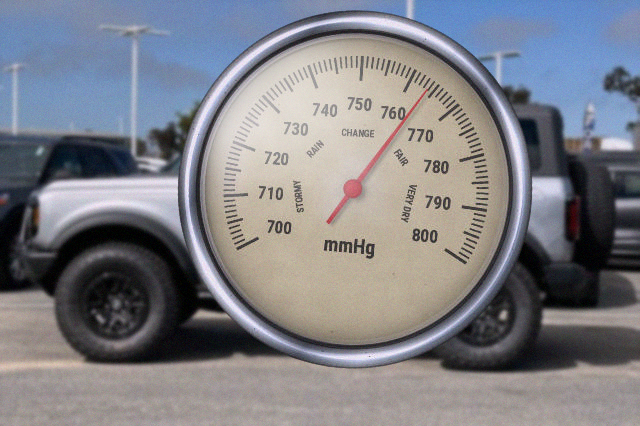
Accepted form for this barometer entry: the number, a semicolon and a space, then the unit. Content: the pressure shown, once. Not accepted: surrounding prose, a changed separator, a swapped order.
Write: 764; mmHg
